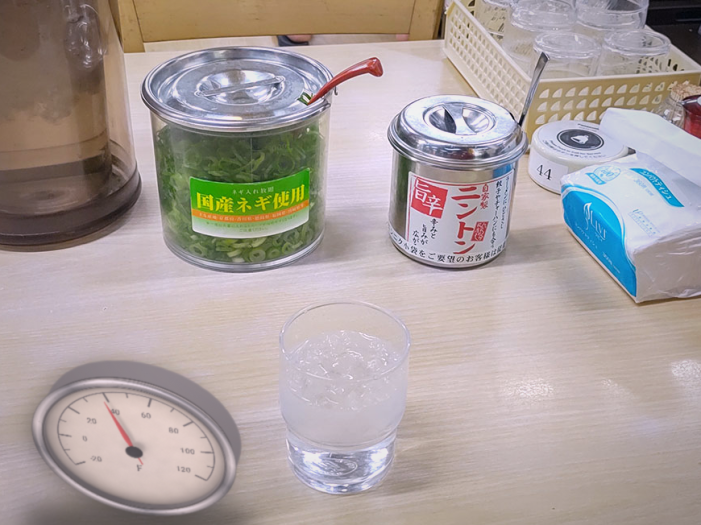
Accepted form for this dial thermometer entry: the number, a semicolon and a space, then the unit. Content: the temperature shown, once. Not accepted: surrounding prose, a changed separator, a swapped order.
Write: 40; °F
